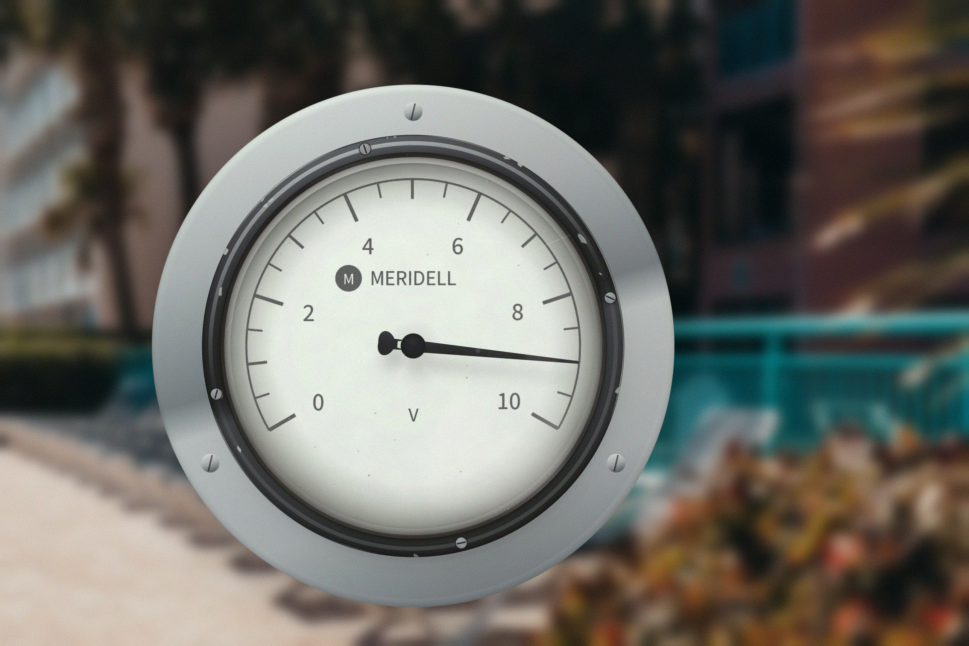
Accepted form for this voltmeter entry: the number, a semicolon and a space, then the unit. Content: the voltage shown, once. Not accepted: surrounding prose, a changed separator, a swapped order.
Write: 9; V
